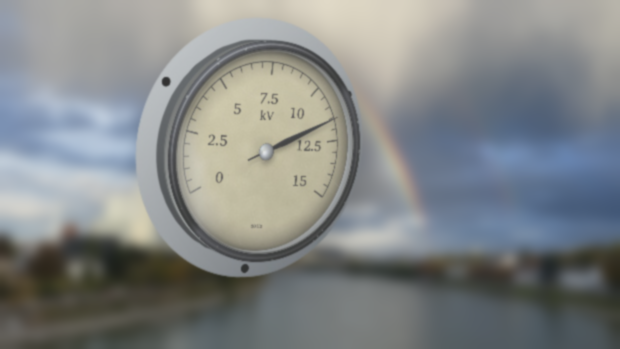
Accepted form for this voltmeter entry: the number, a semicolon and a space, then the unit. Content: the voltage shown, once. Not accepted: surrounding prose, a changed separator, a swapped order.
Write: 11.5; kV
